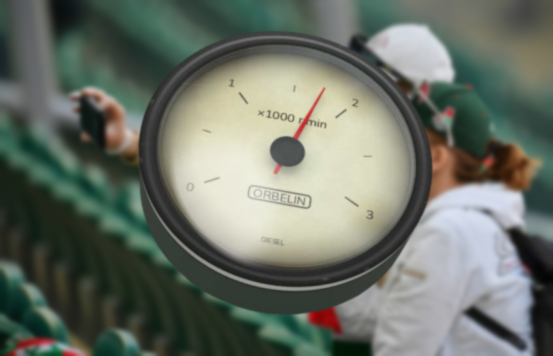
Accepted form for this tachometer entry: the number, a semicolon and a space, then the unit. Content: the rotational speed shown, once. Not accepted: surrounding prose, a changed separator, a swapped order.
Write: 1750; rpm
